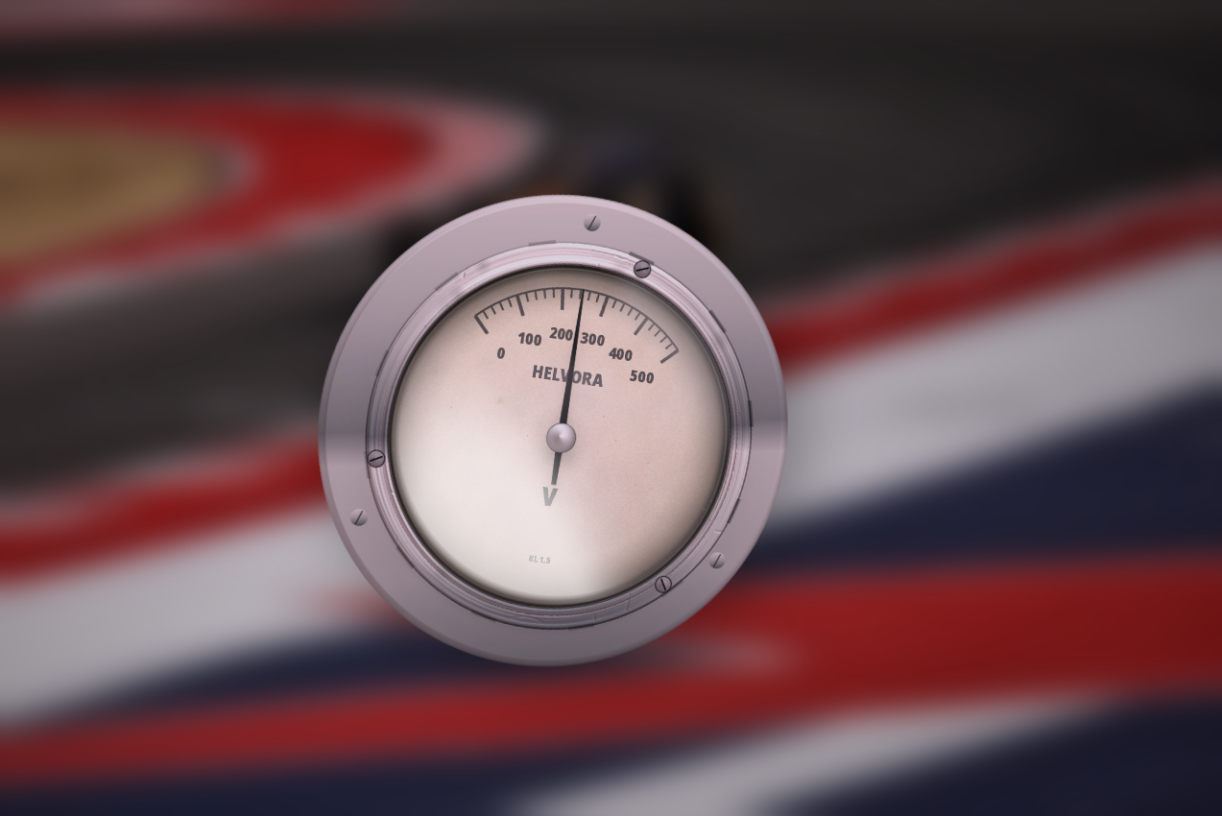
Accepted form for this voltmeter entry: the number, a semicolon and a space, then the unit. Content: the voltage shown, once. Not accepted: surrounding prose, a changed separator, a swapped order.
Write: 240; V
